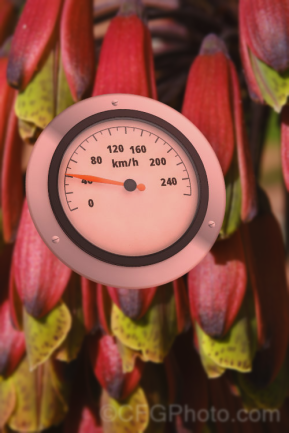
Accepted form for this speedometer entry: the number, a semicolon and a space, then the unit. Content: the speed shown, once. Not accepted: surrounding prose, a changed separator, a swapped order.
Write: 40; km/h
